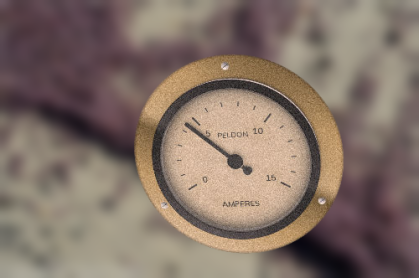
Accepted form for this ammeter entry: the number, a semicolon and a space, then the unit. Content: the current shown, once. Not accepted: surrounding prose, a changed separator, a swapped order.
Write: 4.5; A
